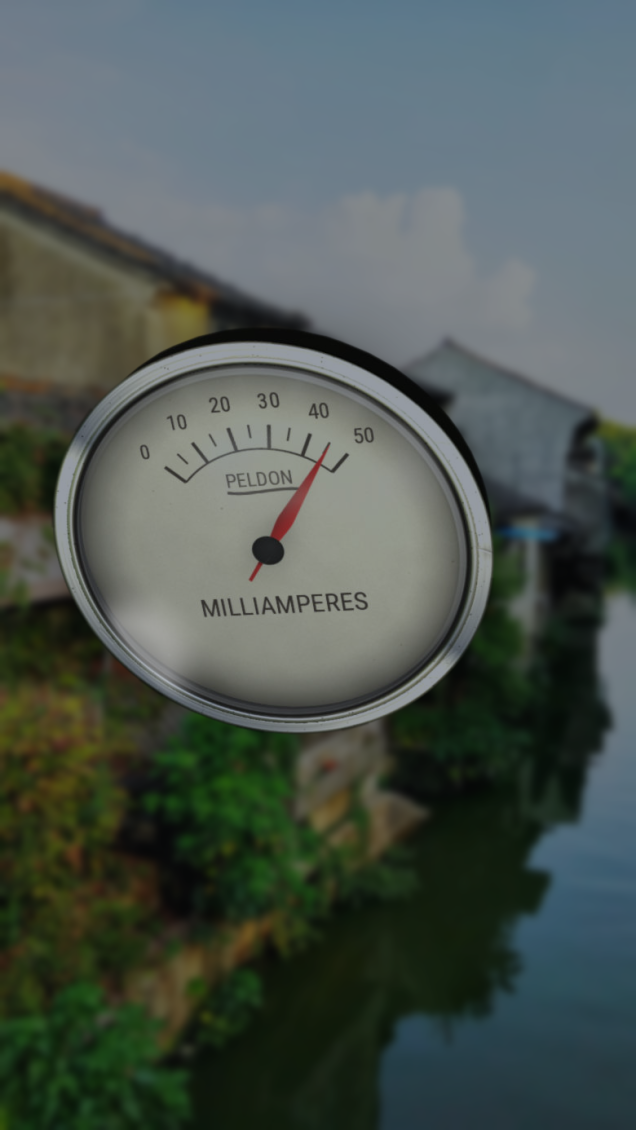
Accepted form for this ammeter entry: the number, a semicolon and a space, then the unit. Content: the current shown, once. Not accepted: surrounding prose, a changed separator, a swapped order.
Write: 45; mA
